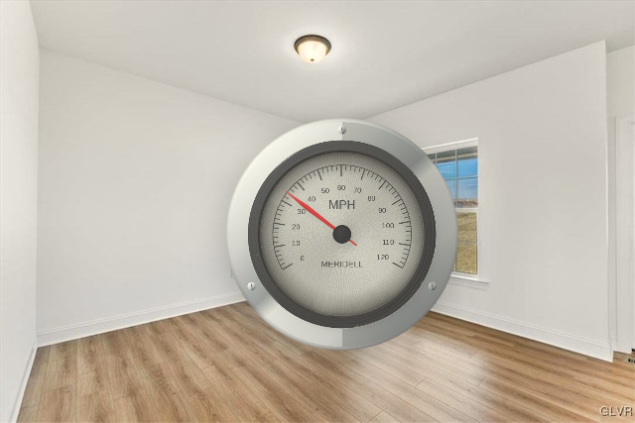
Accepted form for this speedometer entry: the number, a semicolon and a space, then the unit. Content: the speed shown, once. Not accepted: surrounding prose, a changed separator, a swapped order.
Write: 34; mph
